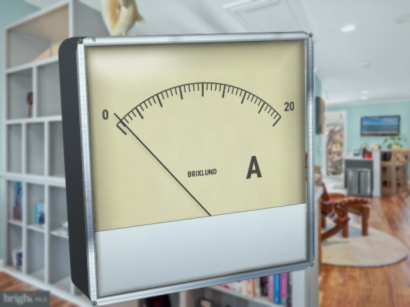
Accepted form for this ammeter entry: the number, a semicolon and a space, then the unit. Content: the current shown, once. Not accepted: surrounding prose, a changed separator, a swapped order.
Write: 0.5; A
